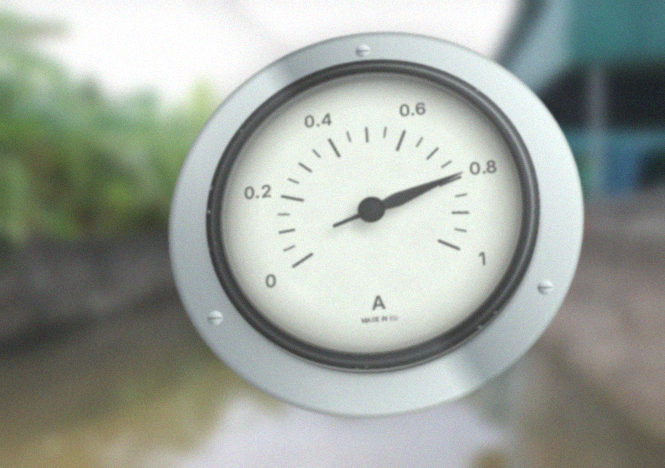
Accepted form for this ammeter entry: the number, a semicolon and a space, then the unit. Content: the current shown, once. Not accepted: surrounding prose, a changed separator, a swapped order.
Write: 0.8; A
